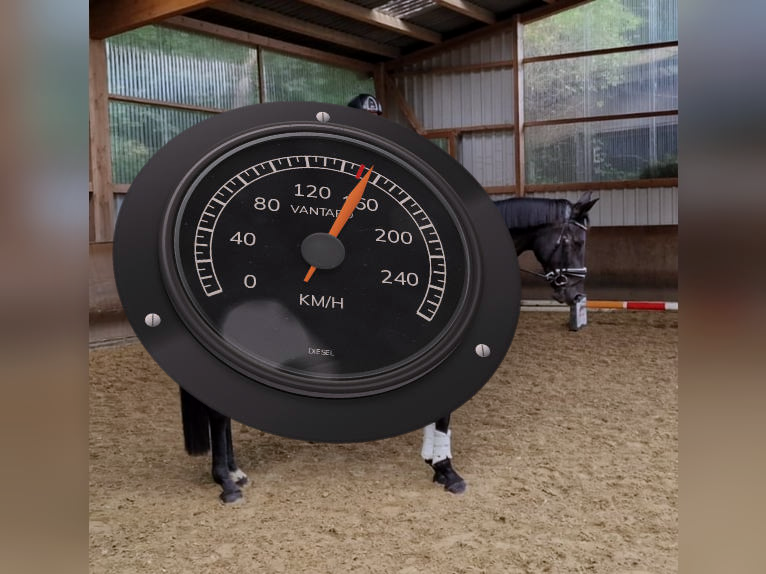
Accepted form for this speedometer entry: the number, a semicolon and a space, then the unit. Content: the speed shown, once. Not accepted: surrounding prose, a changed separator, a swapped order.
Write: 155; km/h
